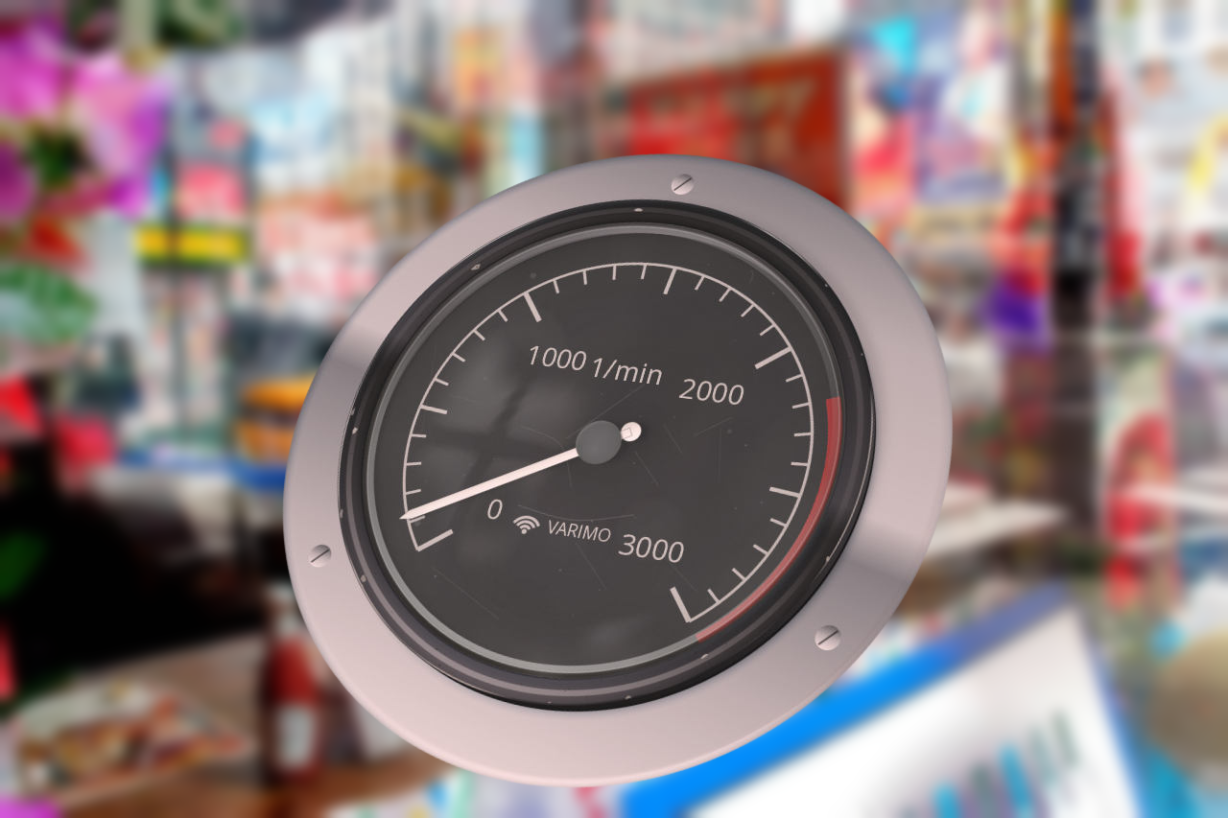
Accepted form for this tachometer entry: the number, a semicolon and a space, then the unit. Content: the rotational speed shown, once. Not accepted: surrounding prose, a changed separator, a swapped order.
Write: 100; rpm
